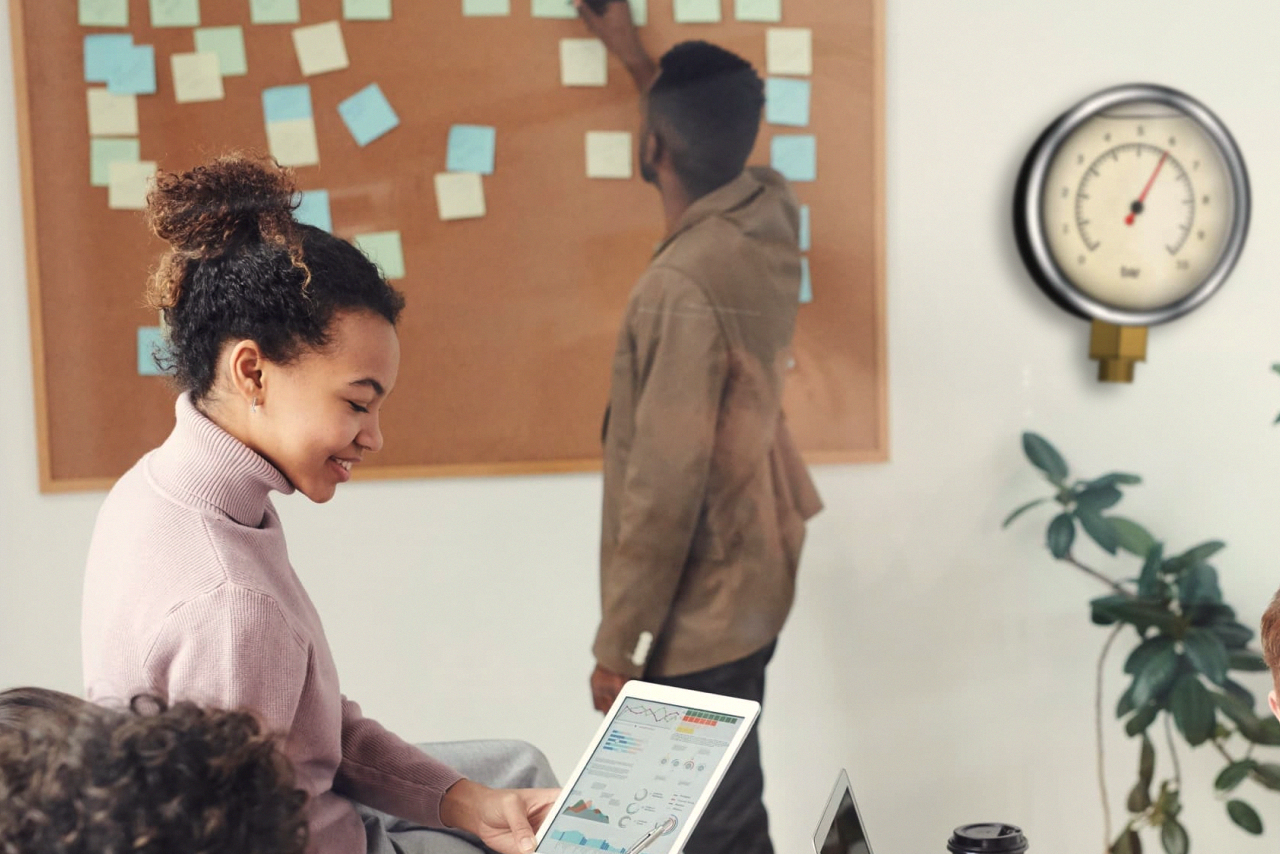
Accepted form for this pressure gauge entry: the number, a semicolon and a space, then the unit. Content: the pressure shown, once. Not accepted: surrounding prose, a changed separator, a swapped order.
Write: 6; bar
